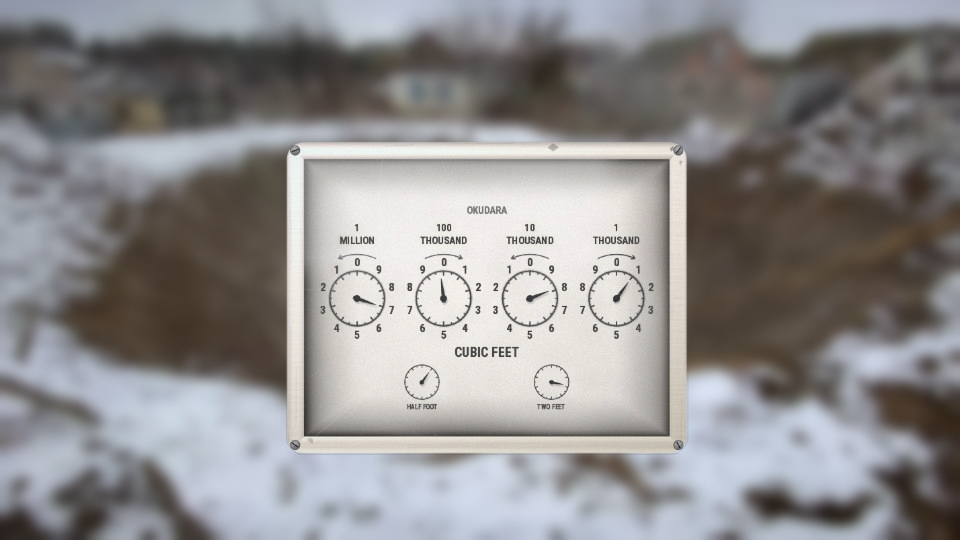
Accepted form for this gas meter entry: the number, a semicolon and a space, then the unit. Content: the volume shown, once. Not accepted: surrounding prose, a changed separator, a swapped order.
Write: 698100; ft³
